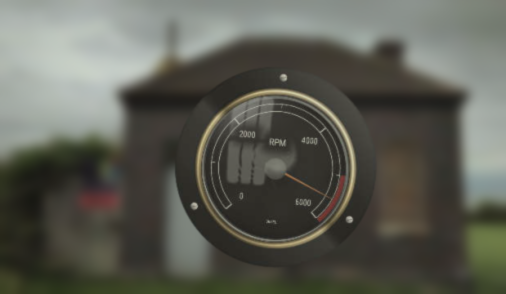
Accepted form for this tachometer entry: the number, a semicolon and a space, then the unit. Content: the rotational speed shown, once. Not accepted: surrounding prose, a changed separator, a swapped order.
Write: 5500; rpm
